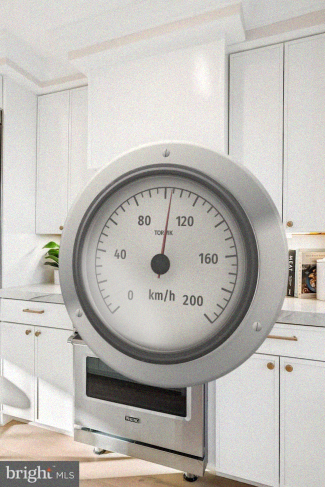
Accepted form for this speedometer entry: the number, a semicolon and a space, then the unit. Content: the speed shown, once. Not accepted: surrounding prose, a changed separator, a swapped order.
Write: 105; km/h
